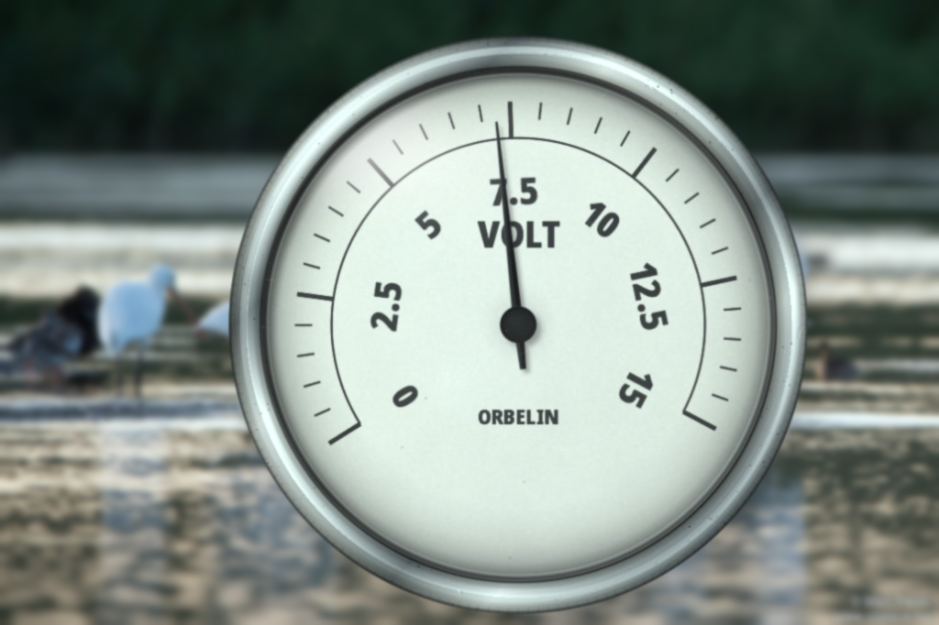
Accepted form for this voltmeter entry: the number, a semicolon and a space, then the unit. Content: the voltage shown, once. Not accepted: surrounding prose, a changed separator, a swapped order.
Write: 7.25; V
